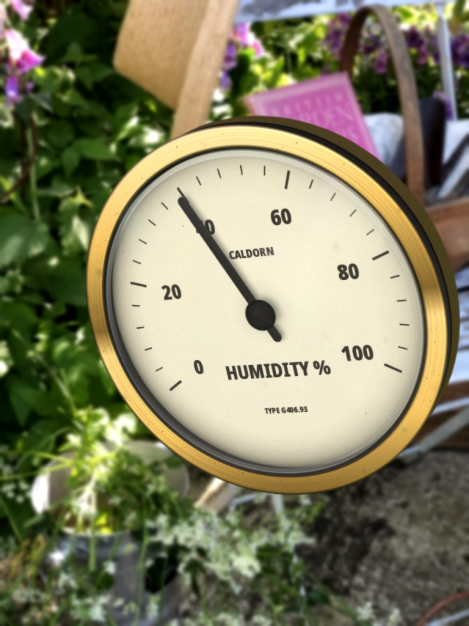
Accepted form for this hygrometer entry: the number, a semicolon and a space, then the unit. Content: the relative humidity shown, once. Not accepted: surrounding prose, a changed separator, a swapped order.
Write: 40; %
